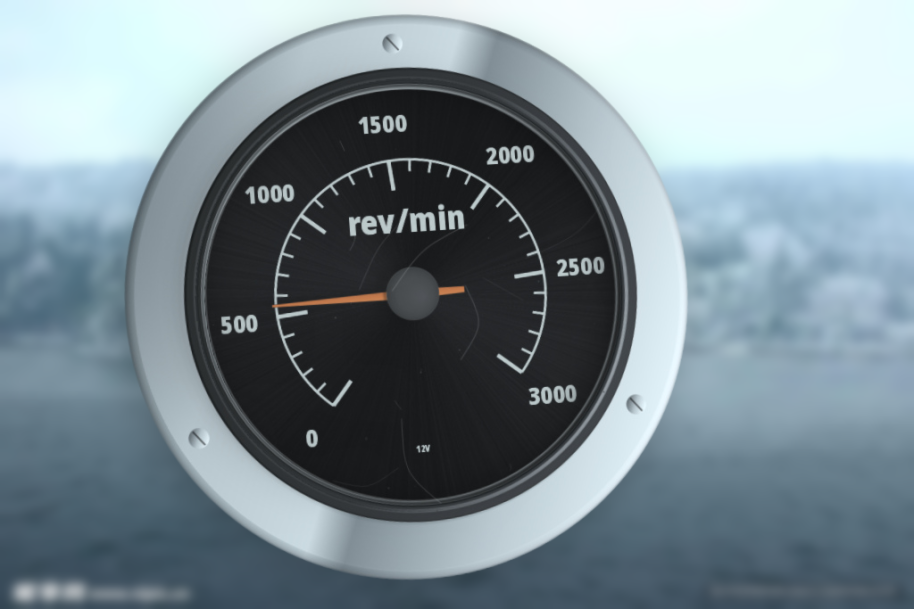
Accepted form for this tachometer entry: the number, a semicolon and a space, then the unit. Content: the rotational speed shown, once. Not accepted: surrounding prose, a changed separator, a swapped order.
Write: 550; rpm
